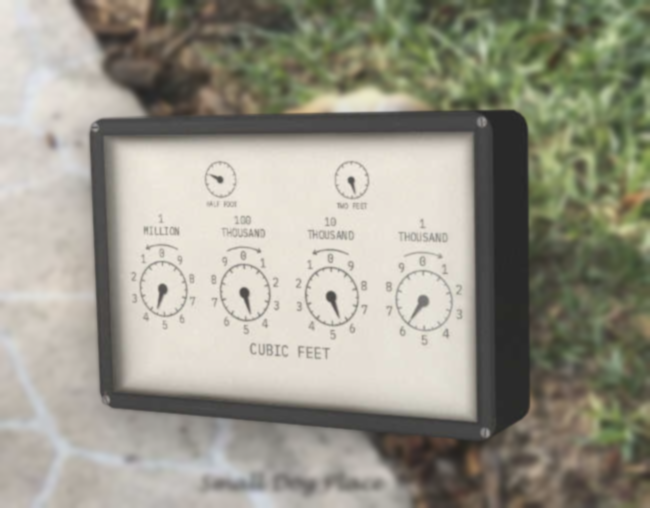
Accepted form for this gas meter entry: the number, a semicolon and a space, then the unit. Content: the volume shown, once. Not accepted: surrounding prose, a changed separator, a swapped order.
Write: 445600; ft³
